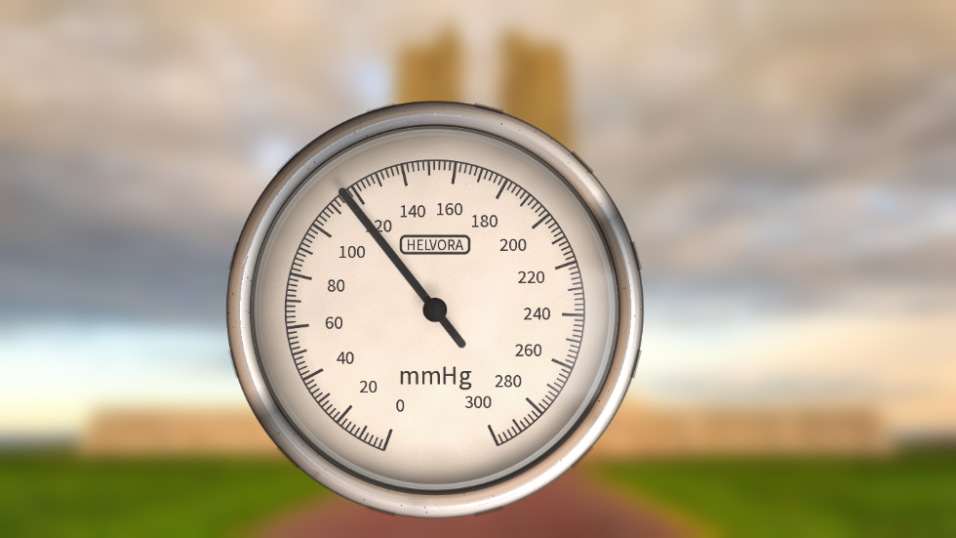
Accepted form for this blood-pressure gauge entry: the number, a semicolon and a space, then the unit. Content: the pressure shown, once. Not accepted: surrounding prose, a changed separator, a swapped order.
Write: 116; mmHg
